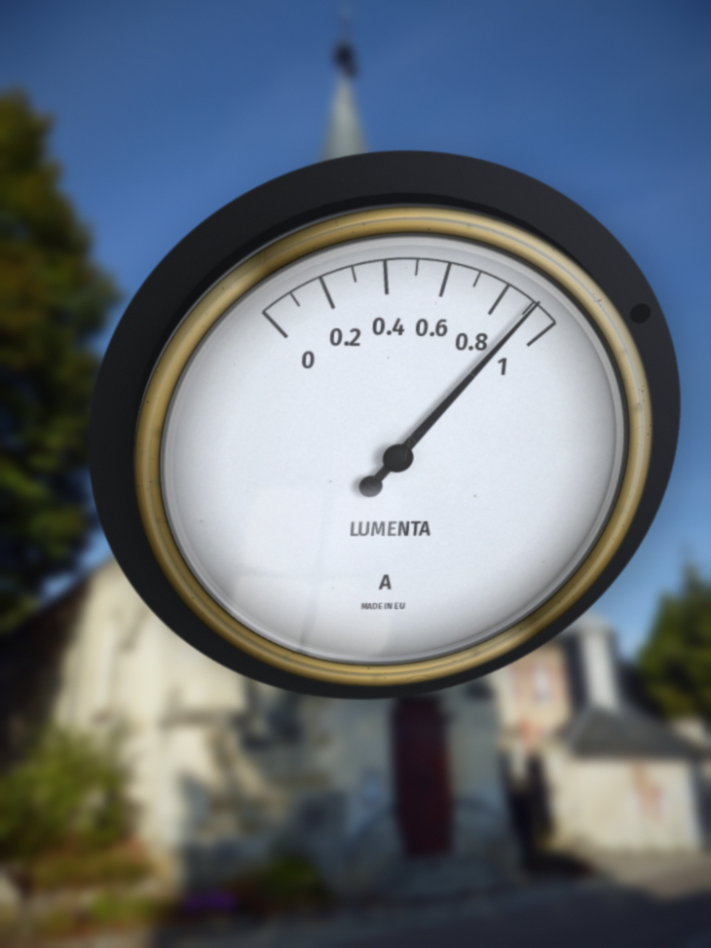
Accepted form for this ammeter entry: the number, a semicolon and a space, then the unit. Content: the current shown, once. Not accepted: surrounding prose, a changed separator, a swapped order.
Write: 0.9; A
